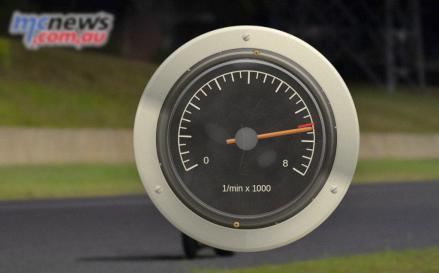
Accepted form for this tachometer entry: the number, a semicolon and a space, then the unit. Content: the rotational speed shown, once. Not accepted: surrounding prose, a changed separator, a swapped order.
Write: 6625; rpm
